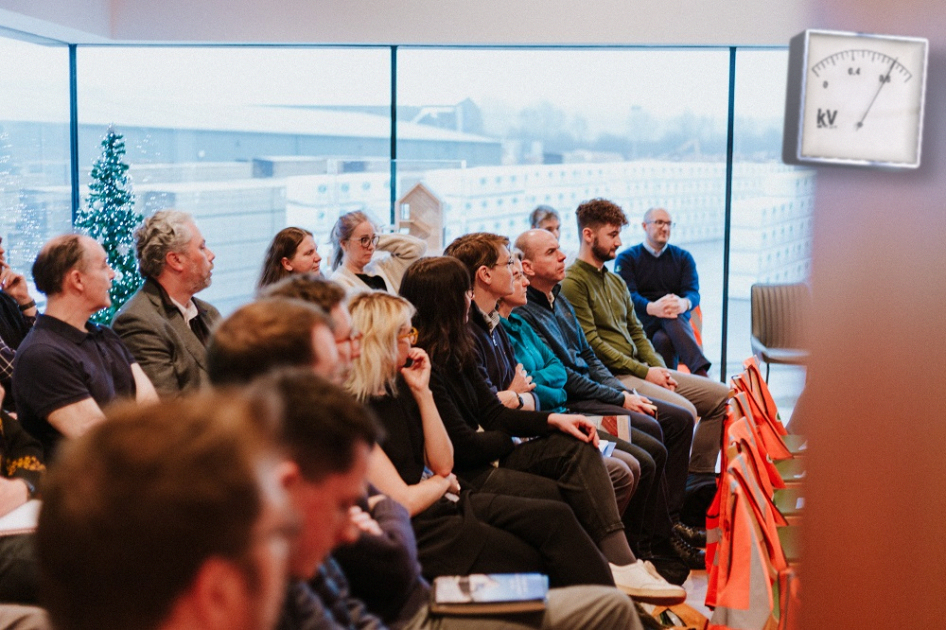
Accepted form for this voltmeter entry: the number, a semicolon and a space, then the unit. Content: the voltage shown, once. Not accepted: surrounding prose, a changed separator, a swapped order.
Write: 0.8; kV
